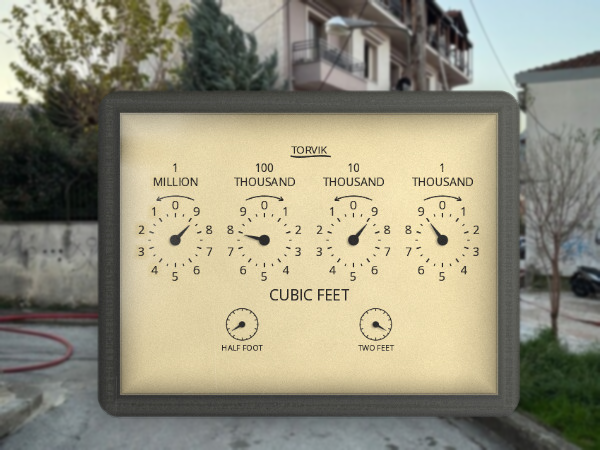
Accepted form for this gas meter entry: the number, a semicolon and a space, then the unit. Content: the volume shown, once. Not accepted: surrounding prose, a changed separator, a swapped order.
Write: 878900; ft³
